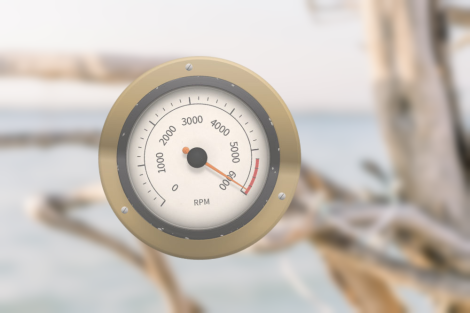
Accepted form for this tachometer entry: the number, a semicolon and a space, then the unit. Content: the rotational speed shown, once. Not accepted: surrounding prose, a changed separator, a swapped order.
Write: 5900; rpm
